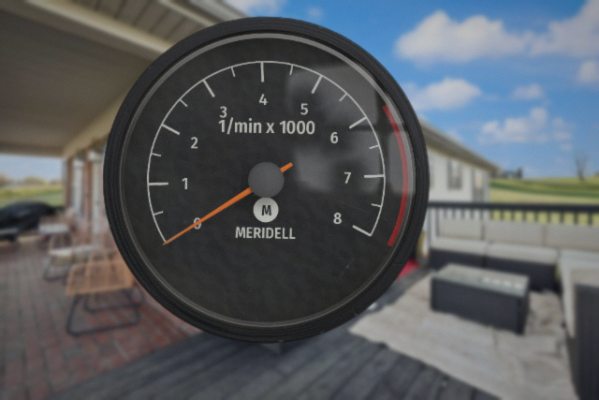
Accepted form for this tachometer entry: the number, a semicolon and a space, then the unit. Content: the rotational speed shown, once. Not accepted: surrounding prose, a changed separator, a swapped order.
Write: 0; rpm
